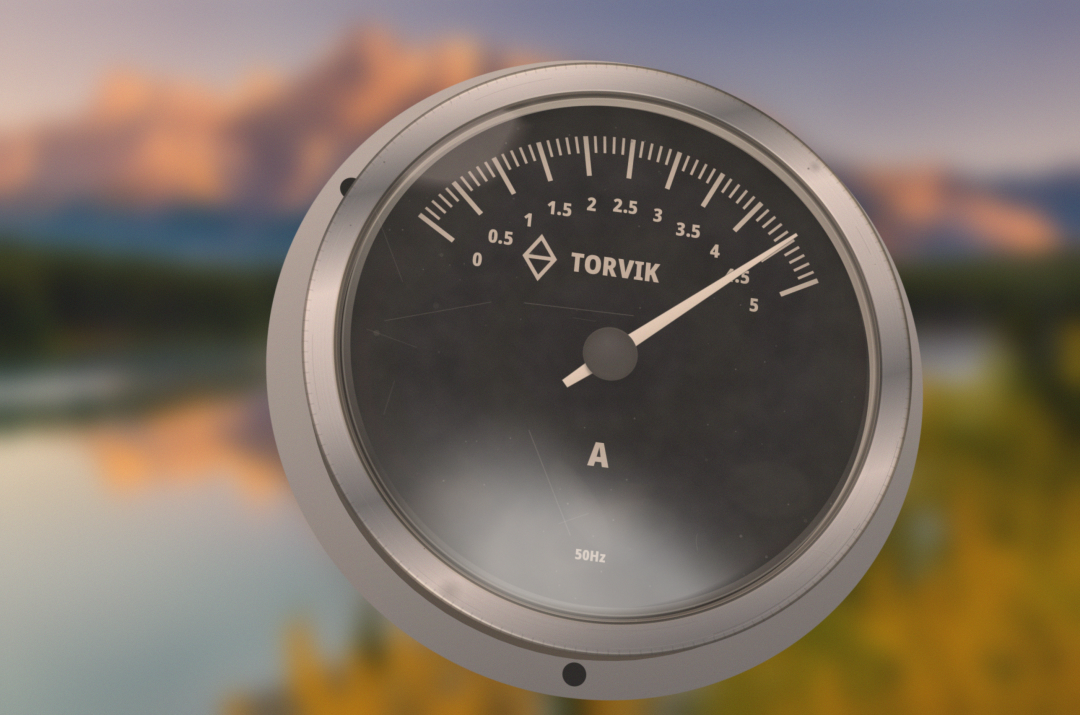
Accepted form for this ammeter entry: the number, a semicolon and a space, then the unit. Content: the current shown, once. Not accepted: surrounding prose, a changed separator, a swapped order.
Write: 4.5; A
